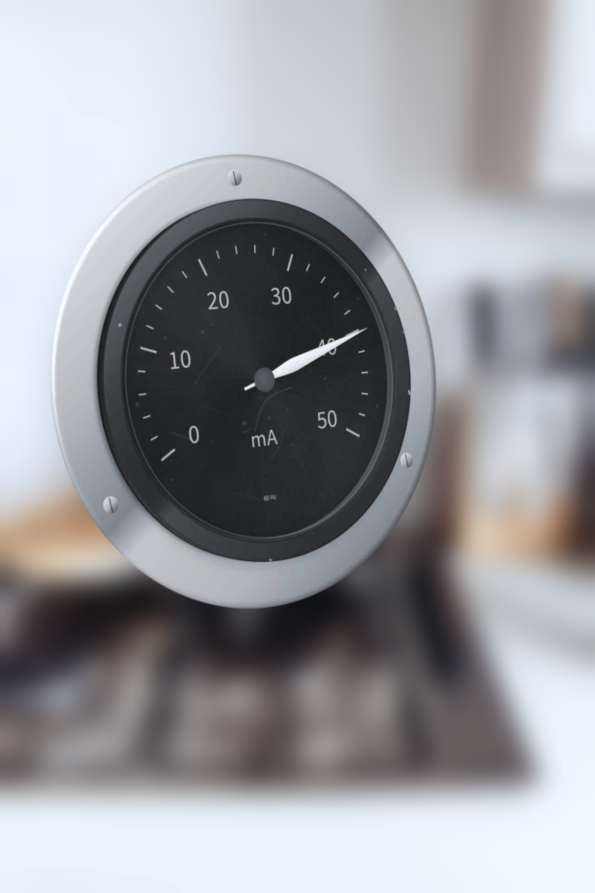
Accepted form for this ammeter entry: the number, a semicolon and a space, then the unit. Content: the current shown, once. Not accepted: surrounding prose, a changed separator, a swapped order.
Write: 40; mA
